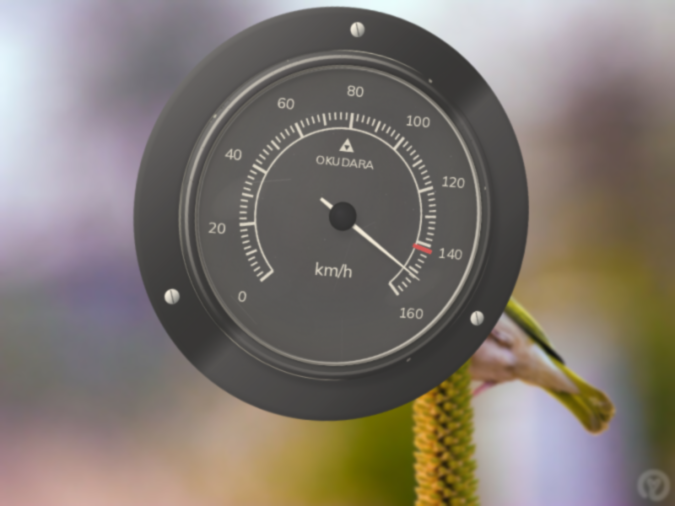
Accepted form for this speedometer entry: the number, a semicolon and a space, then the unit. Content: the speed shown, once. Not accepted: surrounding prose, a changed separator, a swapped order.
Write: 152; km/h
